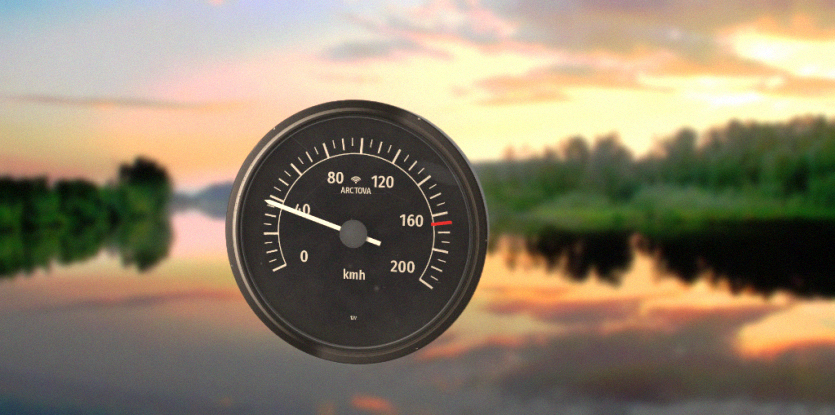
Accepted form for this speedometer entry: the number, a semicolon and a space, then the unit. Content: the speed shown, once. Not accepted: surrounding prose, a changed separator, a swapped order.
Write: 37.5; km/h
